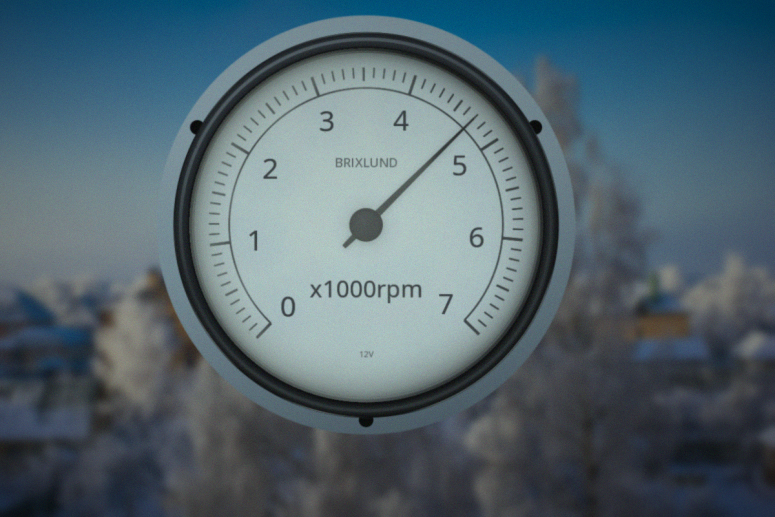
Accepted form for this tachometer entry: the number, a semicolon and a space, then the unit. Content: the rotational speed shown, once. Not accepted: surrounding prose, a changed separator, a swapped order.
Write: 4700; rpm
